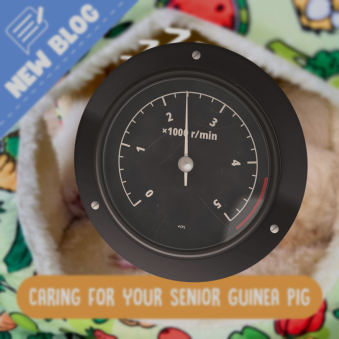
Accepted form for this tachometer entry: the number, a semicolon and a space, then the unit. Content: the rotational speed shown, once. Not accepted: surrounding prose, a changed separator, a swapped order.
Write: 2400; rpm
